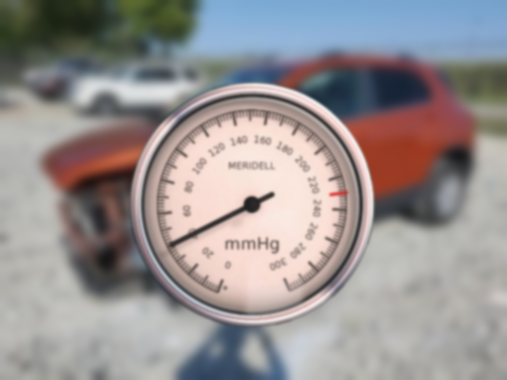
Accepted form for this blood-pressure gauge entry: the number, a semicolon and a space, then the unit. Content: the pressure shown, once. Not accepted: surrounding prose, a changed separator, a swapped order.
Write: 40; mmHg
